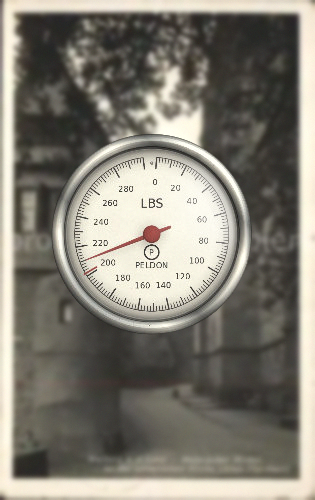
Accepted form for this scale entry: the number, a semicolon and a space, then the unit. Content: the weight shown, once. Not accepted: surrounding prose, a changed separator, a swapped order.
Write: 210; lb
